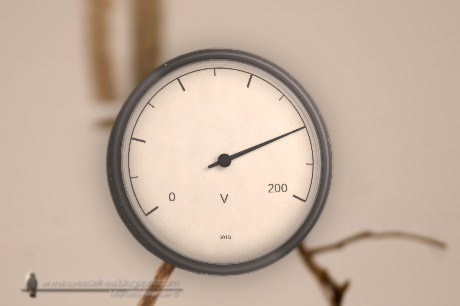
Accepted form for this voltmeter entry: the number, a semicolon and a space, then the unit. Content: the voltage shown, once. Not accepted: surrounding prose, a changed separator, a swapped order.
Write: 160; V
